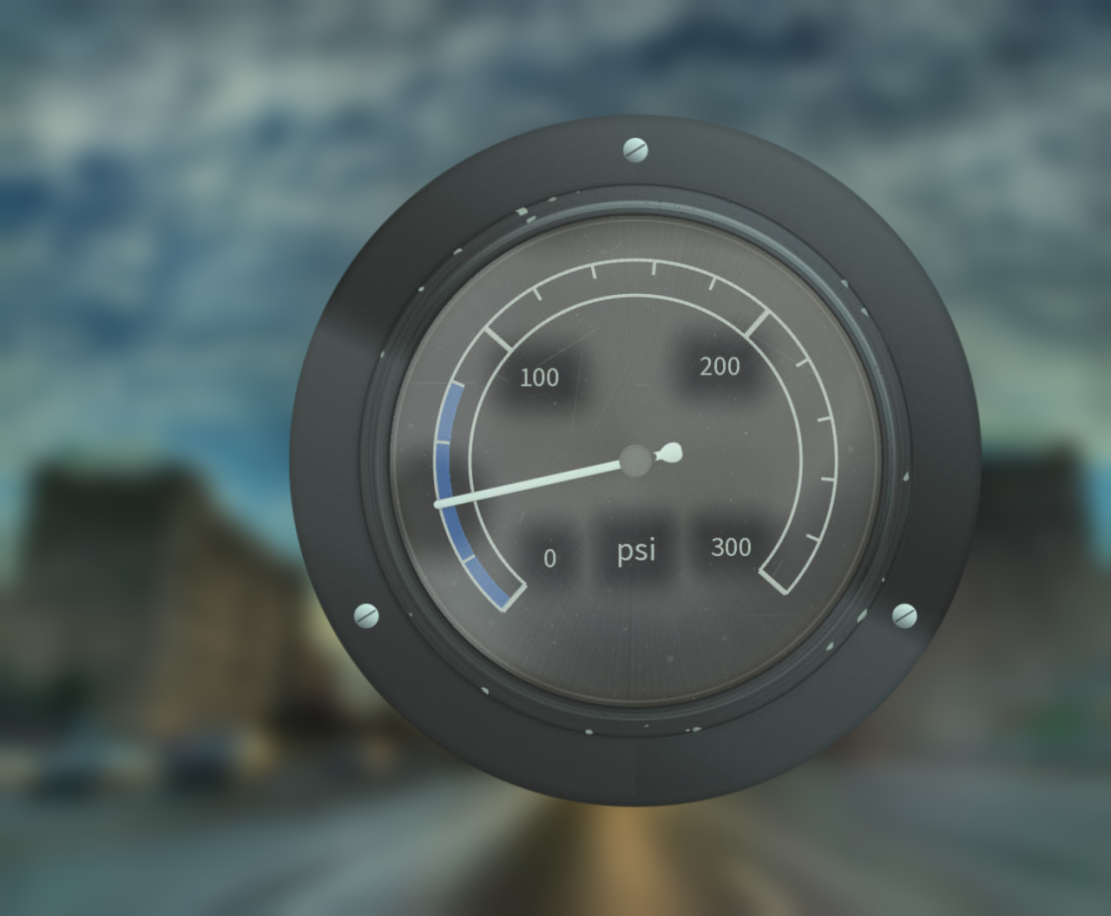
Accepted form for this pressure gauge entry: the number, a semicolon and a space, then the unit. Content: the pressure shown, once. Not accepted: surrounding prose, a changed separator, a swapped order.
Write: 40; psi
